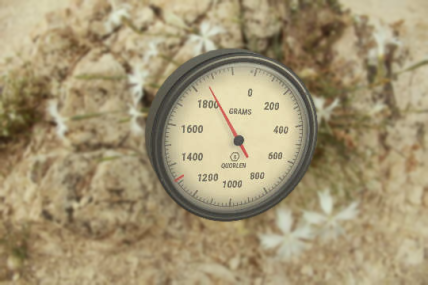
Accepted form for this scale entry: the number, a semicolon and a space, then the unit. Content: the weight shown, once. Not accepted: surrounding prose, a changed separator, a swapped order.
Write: 1860; g
